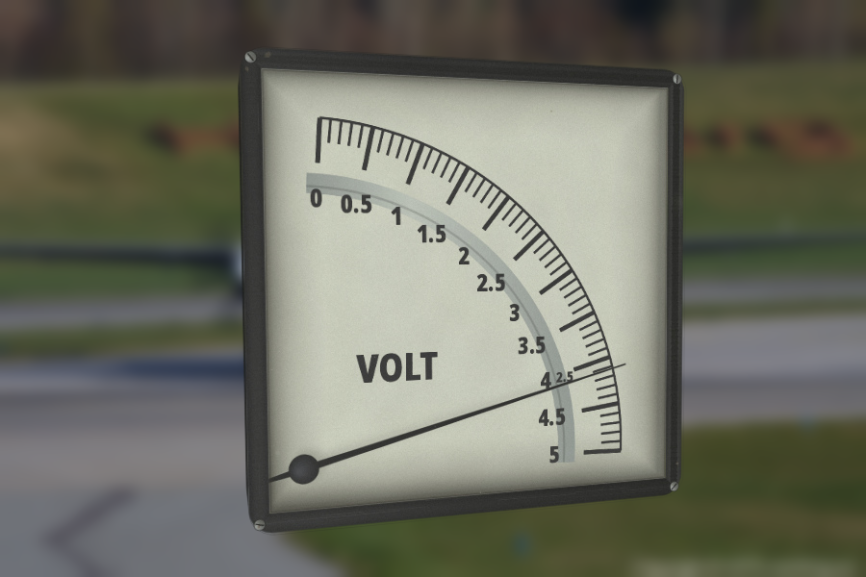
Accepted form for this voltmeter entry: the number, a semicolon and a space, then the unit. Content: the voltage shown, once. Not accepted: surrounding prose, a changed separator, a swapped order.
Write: 4.1; V
